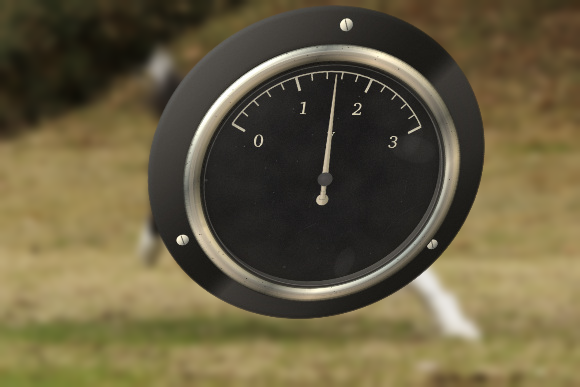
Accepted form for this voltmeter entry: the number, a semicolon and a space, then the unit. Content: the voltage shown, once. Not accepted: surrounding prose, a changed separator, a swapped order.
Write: 1.5; V
